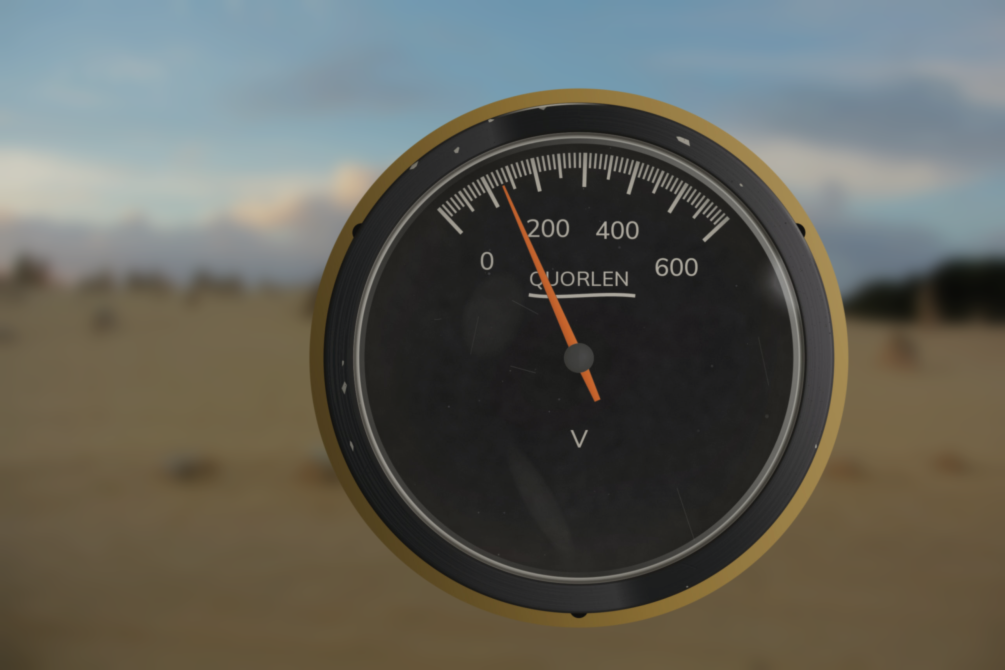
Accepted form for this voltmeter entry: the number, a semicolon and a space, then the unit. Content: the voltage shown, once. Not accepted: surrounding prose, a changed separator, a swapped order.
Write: 130; V
